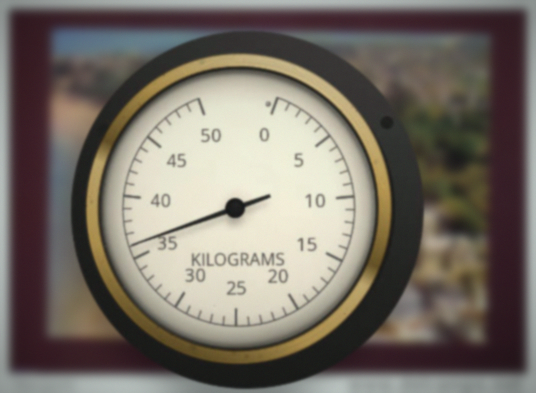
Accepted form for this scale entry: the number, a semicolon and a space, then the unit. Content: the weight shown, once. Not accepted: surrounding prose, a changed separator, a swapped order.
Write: 36; kg
